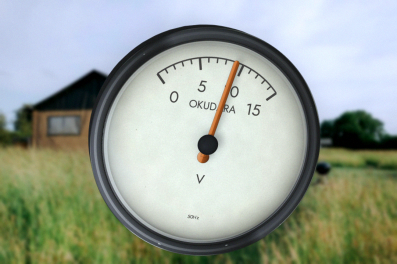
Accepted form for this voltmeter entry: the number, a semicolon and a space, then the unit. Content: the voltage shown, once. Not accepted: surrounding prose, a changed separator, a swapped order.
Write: 9; V
